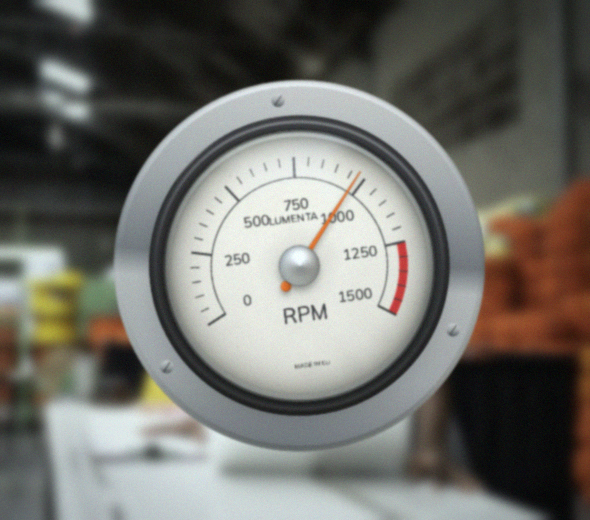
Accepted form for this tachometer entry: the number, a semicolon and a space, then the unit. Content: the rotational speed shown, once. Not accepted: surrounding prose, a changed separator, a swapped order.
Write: 975; rpm
